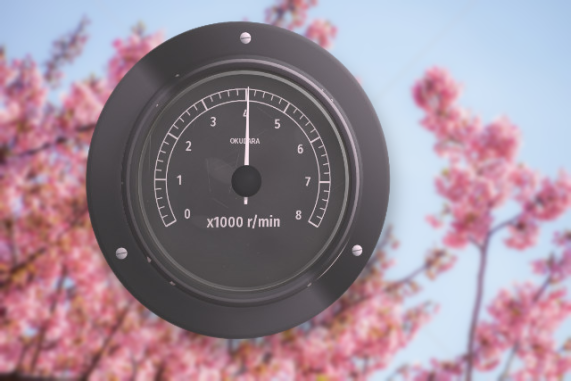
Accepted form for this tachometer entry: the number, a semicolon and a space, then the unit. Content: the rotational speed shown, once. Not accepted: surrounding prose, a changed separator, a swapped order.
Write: 4000; rpm
